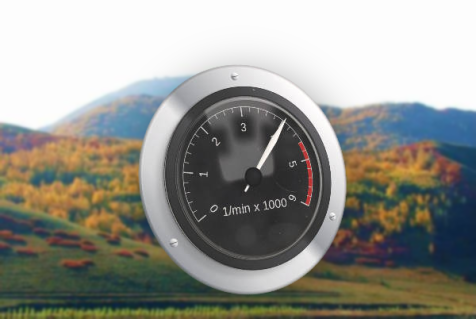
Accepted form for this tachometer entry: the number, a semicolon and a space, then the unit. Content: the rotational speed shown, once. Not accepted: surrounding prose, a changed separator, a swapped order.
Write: 4000; rpm
